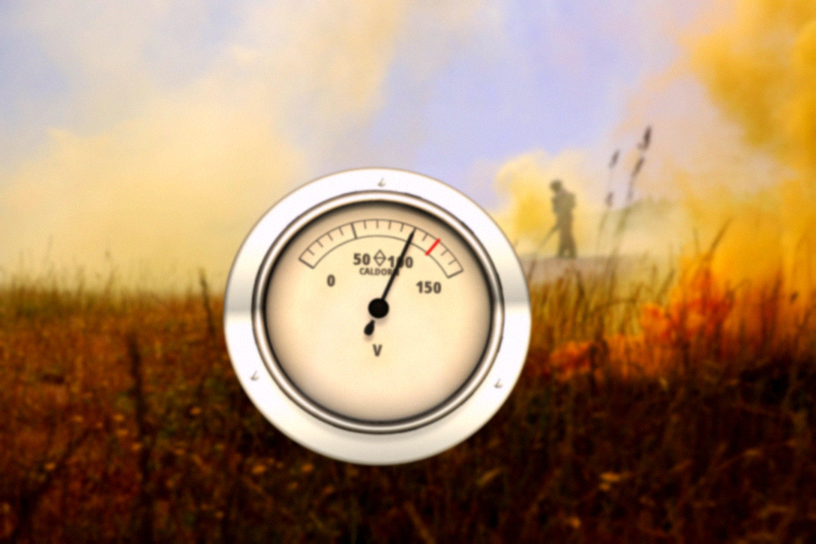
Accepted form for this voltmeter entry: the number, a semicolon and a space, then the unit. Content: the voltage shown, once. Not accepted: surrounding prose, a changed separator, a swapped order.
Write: 100; V
